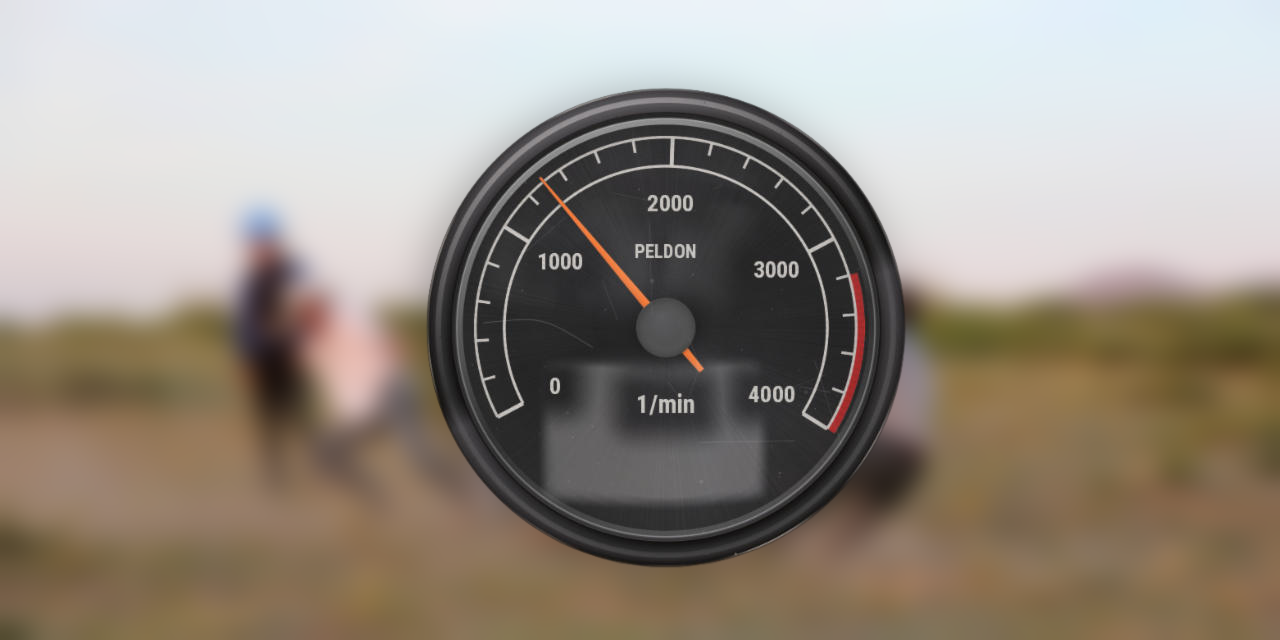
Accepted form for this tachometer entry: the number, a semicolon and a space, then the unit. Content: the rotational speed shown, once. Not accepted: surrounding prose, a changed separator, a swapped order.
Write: 1300; rpm
